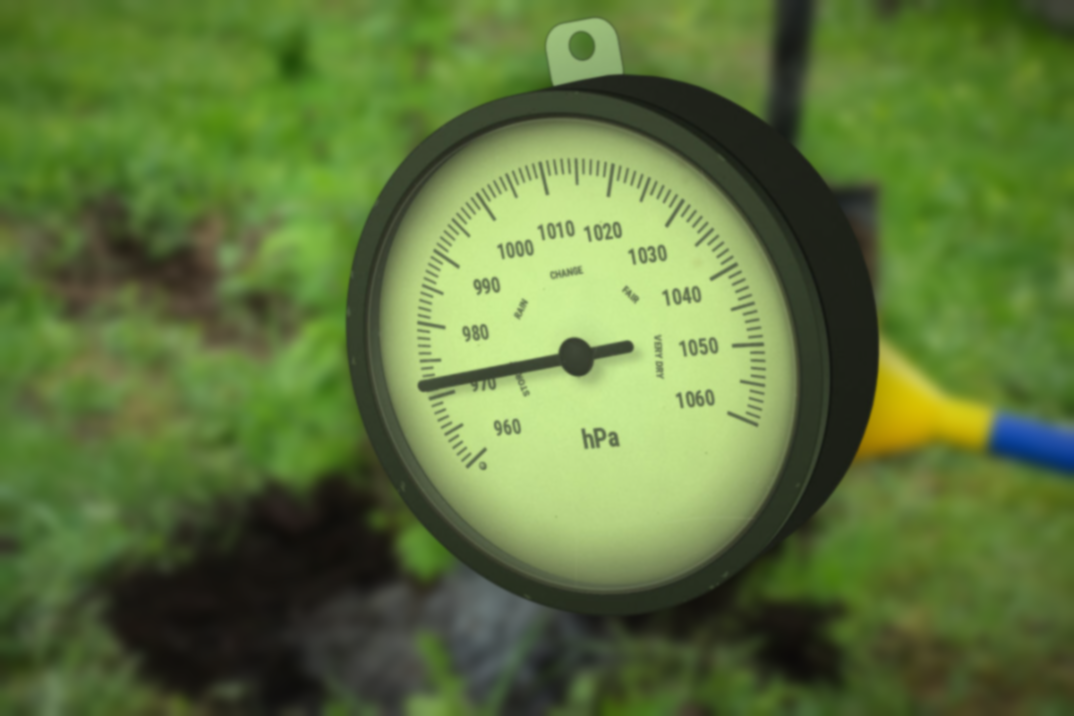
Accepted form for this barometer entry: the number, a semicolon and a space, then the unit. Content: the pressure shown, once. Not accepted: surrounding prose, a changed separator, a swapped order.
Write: 972; hPa
